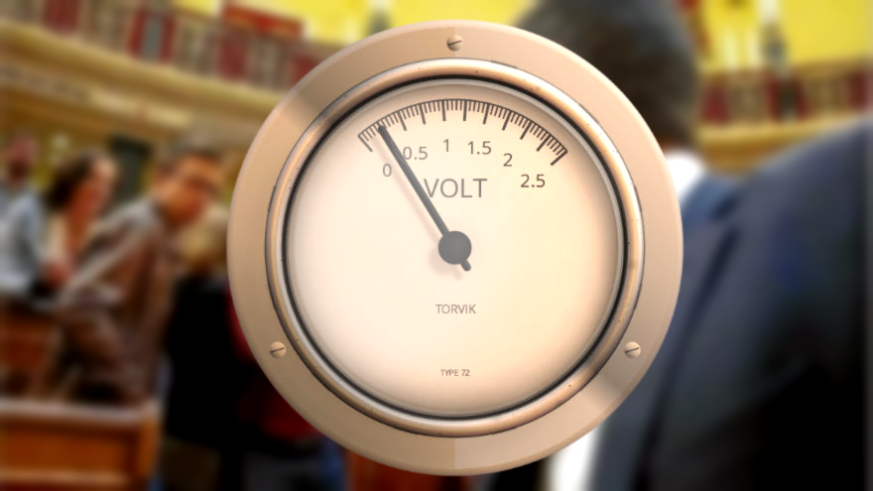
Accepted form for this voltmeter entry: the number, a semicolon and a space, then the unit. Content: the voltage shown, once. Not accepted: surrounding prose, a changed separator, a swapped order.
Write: 0.25; V
